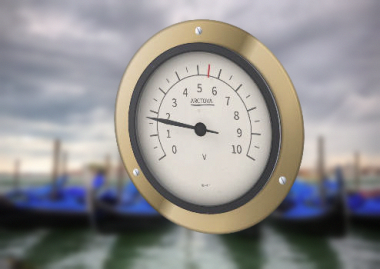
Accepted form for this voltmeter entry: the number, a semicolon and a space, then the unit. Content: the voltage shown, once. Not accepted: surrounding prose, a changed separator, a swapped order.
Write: 1.75; V
